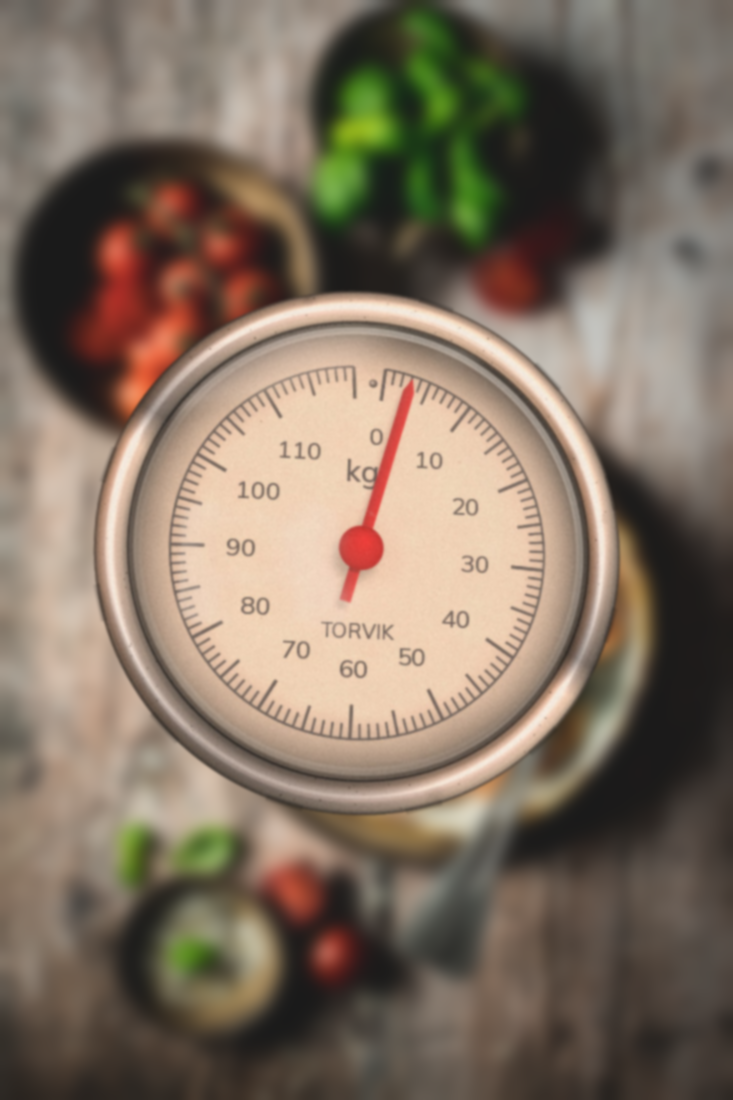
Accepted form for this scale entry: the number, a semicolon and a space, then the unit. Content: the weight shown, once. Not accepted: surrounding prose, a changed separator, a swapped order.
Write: 3; kg
